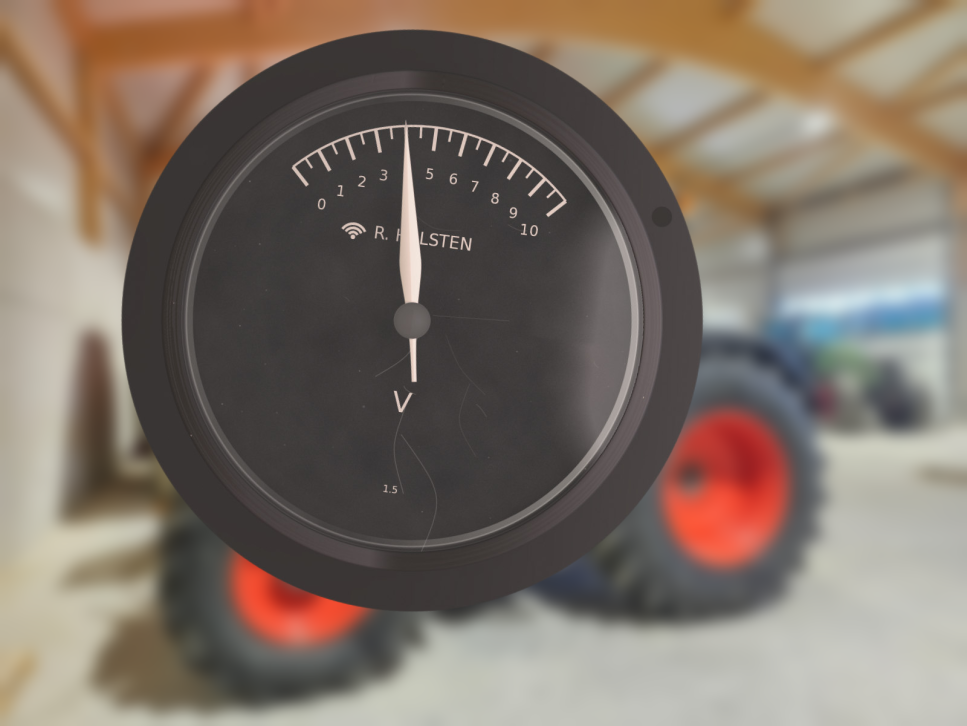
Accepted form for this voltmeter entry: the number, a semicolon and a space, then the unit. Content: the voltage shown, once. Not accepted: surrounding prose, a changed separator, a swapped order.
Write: 4; V
